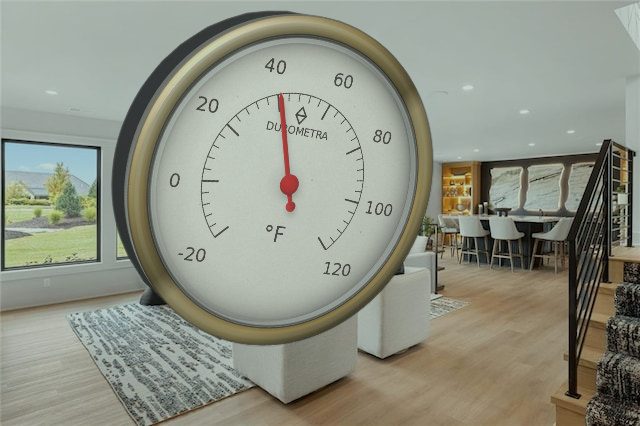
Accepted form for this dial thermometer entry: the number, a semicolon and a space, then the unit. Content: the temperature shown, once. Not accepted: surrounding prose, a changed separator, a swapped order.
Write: 40; °F
